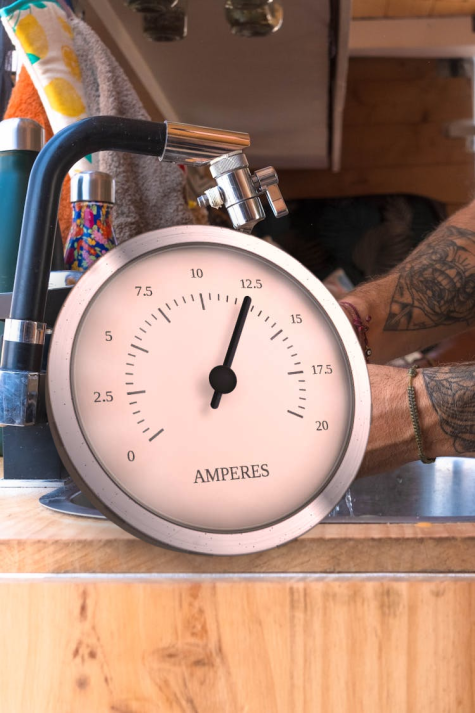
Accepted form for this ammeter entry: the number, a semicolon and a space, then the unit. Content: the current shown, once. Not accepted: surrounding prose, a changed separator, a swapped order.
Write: 12.5; A
